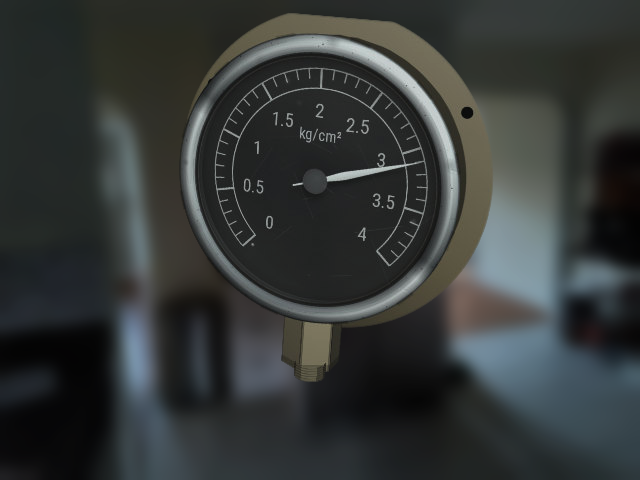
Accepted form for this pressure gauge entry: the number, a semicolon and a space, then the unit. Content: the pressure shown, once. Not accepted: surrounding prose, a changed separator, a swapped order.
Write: 3.1; kg/cm²
